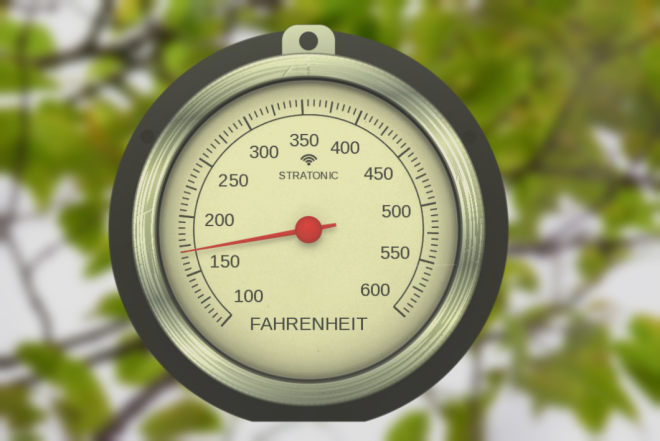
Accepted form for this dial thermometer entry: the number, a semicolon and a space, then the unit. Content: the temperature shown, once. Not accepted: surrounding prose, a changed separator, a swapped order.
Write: 170; °F
